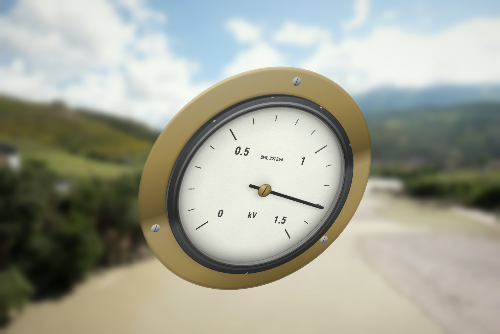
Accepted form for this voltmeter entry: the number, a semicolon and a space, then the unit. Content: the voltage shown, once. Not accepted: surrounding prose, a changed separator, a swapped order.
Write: 1.3; kV
